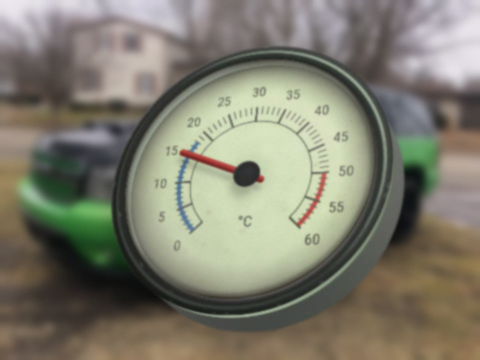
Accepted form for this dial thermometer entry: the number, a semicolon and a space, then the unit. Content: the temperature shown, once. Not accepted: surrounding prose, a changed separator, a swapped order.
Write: 15; °C
